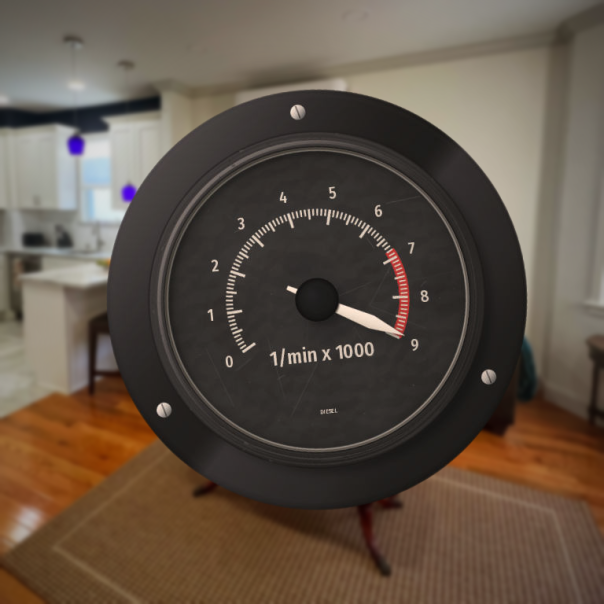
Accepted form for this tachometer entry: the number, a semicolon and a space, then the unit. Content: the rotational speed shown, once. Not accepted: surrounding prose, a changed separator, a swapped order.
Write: 8900; rpm
